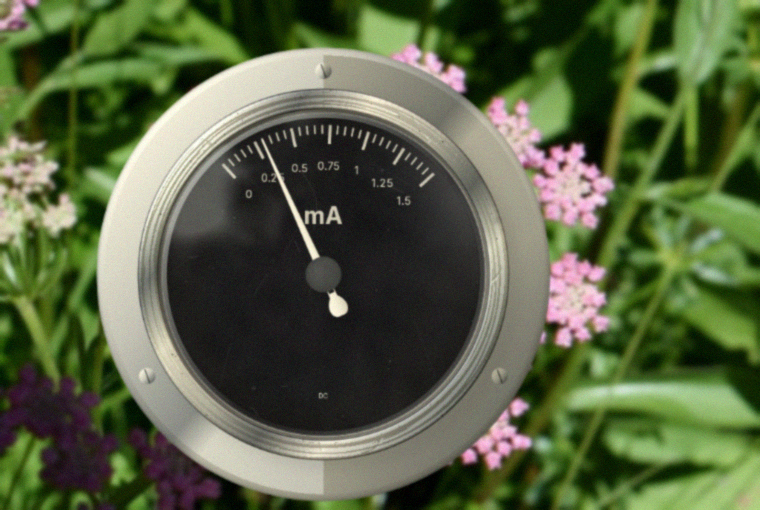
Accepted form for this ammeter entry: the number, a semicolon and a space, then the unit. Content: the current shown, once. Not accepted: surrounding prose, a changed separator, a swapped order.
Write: 0.3; mA
